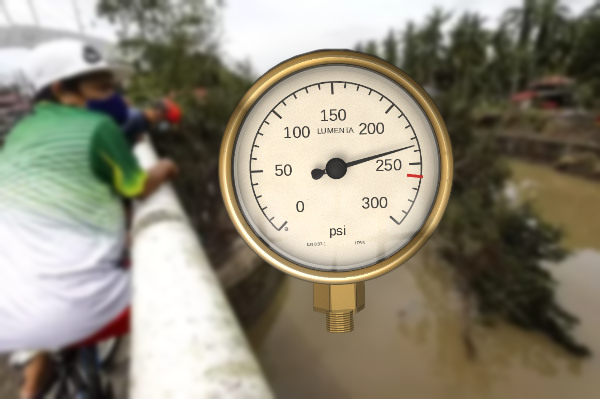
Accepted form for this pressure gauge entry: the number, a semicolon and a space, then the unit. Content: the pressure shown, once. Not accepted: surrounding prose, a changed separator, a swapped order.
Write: 235; psi
